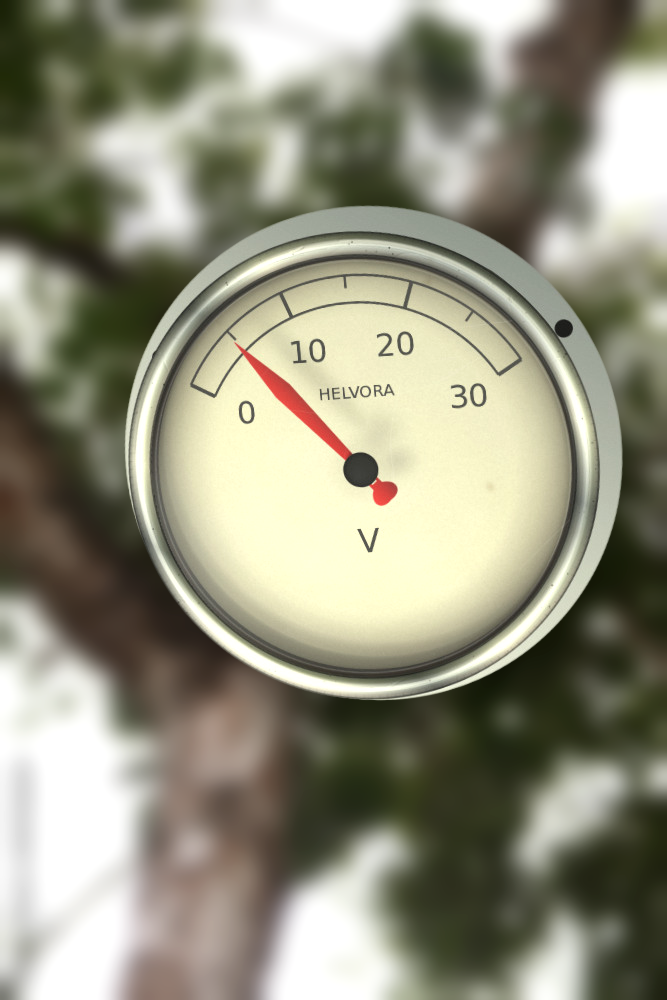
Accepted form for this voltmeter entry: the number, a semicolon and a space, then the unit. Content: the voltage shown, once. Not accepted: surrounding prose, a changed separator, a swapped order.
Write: 5; V
